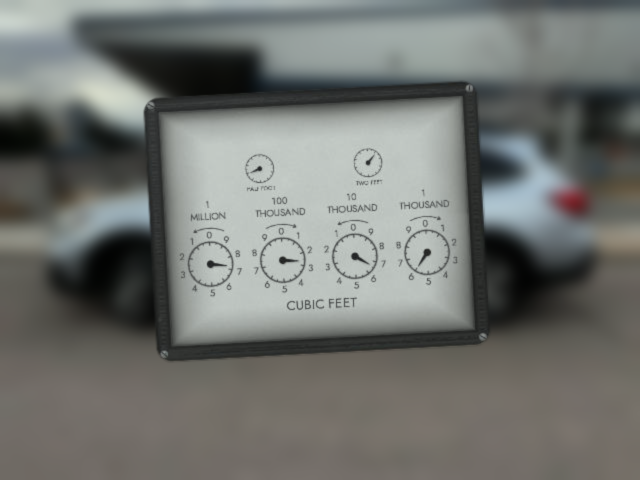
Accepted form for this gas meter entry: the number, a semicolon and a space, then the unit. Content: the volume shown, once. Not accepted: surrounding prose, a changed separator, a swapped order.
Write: 726600; ft³
